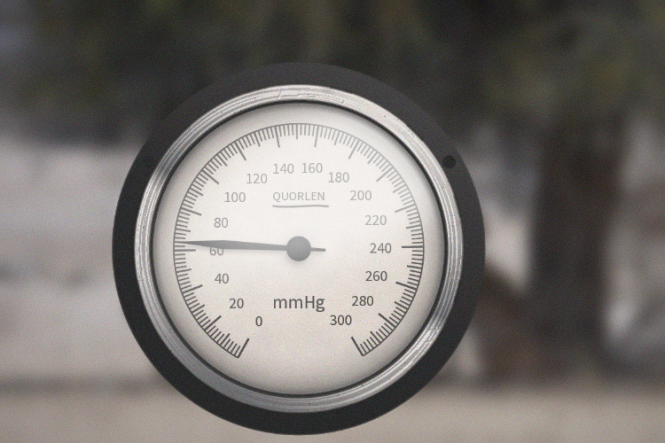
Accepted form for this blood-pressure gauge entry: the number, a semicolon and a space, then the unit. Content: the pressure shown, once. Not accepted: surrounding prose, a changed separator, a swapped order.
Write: 64; mmHg
